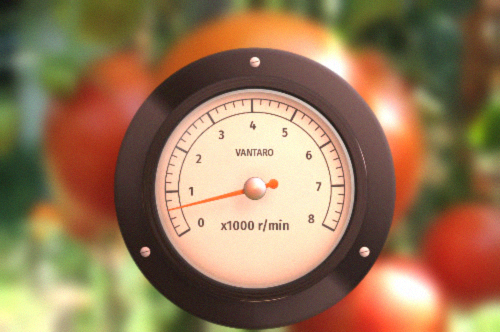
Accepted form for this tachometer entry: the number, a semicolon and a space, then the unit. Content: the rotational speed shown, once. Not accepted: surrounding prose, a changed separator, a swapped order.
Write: 600; rpm
